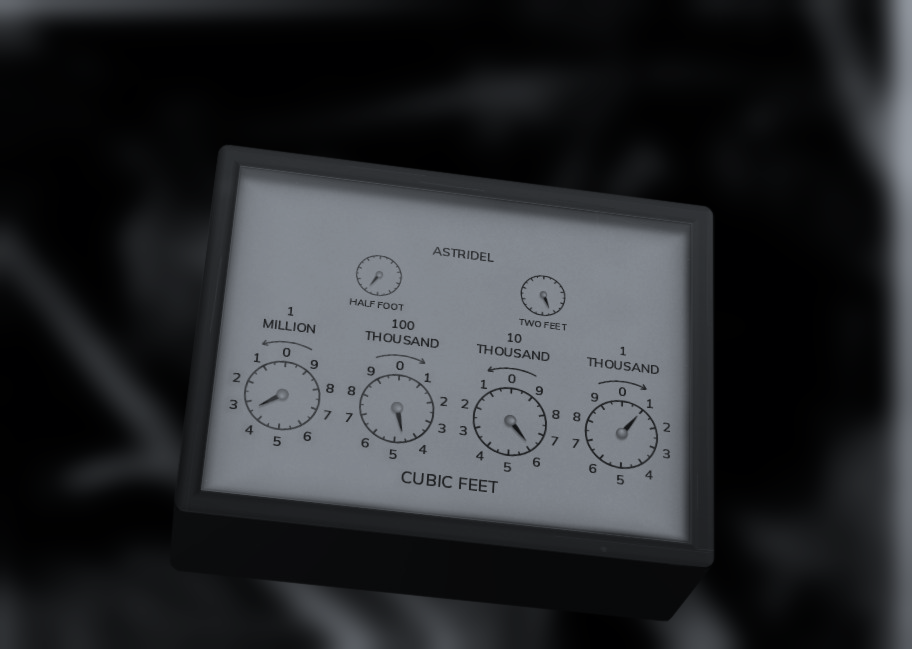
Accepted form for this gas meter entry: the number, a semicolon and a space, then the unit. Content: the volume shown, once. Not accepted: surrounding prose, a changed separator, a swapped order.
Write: 346100; ft³
